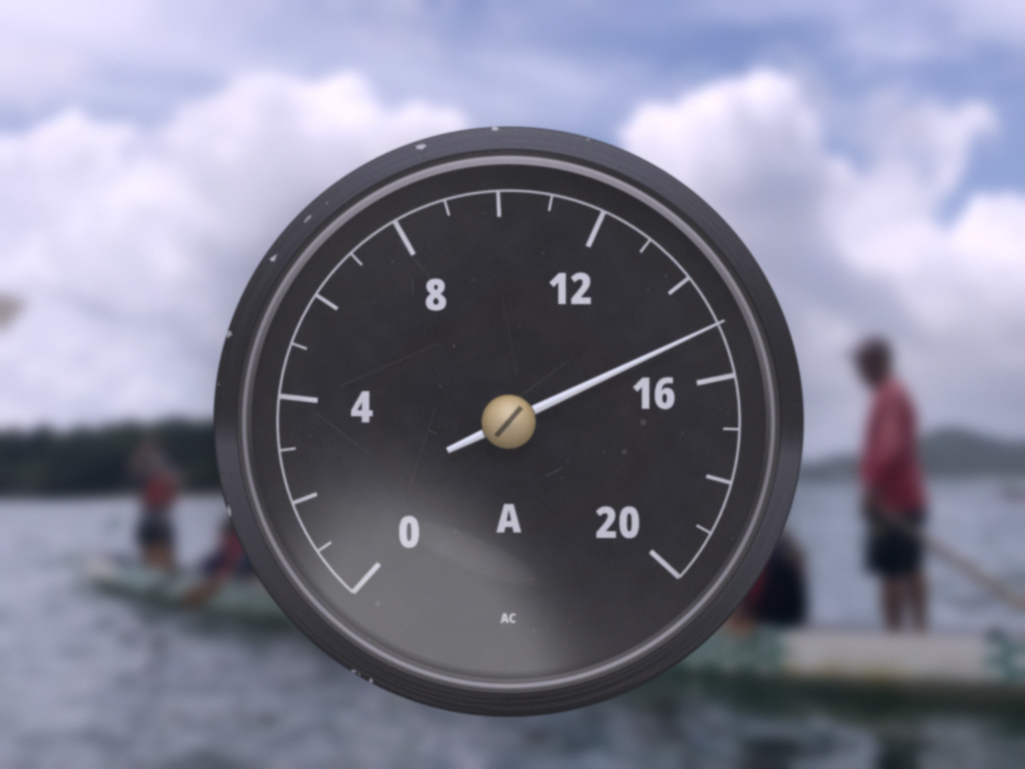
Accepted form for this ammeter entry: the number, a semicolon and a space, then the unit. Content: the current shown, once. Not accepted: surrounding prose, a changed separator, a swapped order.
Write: 15; A
